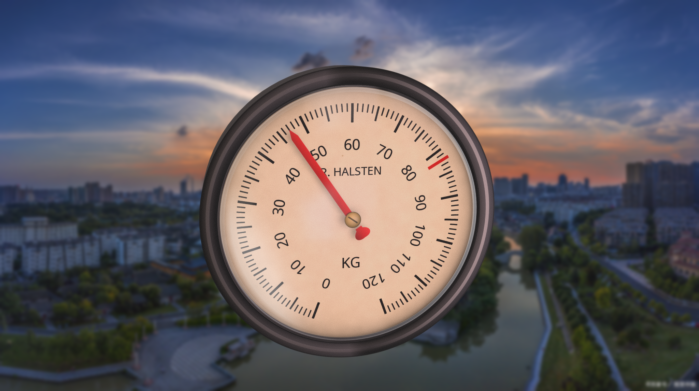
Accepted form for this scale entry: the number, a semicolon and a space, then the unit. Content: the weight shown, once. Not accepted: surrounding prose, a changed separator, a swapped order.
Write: 47; kg
